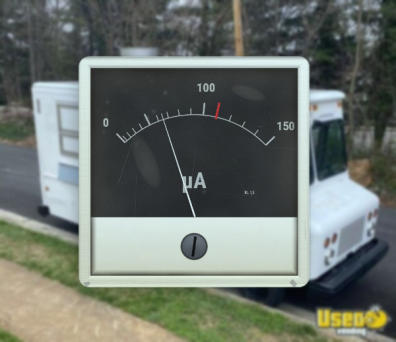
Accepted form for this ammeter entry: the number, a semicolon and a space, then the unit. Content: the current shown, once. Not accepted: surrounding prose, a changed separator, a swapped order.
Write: 65; µA
